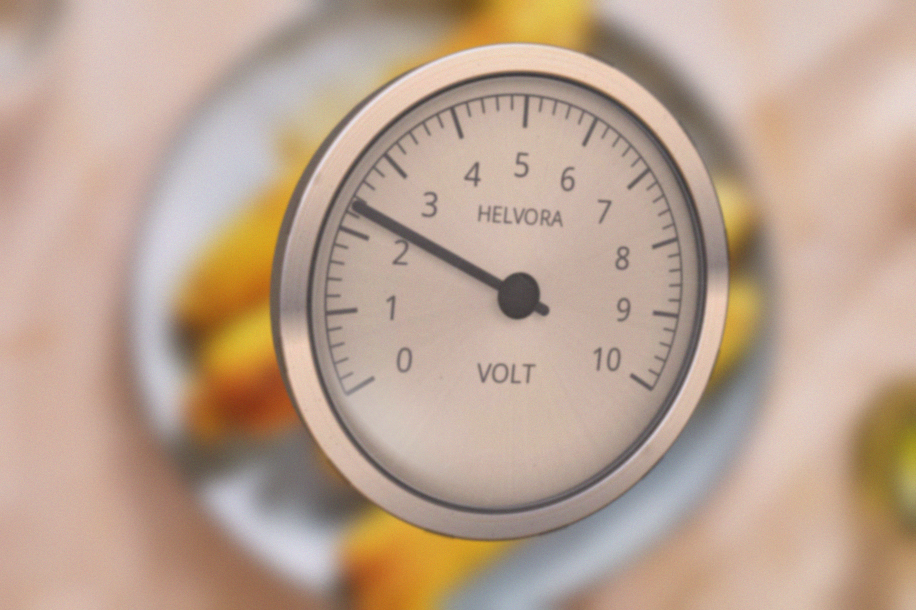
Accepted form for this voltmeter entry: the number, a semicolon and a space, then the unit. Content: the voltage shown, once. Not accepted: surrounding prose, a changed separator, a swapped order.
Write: 2.3; V
